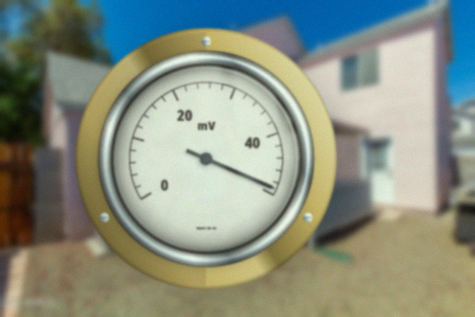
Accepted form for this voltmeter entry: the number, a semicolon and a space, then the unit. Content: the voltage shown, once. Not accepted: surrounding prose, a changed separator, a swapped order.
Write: 49; mV
